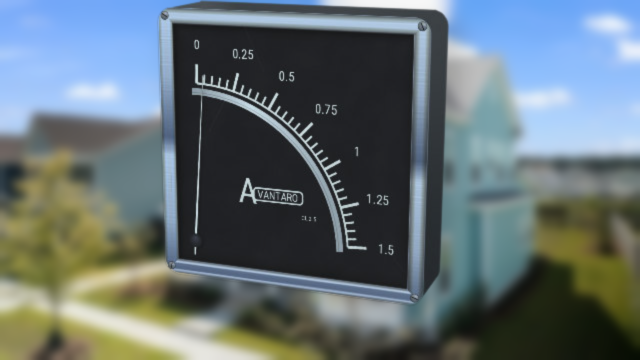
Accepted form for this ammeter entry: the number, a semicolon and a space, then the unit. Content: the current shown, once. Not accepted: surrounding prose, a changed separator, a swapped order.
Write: 0.05; A
